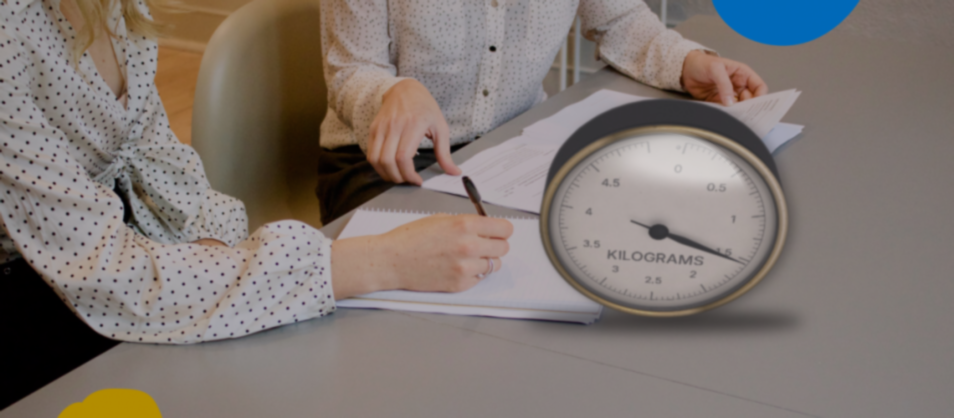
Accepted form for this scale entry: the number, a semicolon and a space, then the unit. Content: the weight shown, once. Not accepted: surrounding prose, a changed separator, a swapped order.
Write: 1.5; kg
